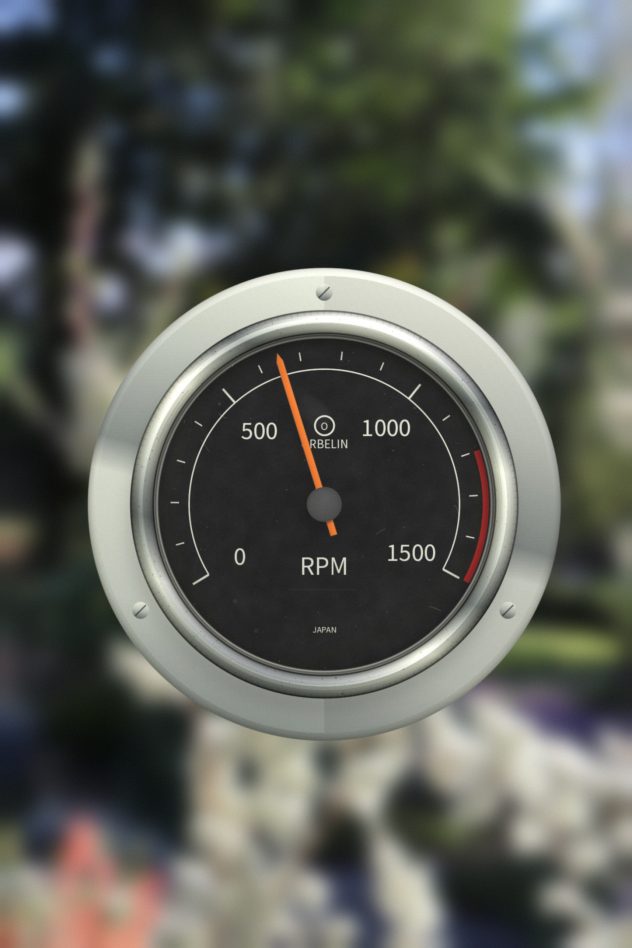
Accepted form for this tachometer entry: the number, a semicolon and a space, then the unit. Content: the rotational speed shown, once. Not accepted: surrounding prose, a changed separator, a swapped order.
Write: 650; rpm
